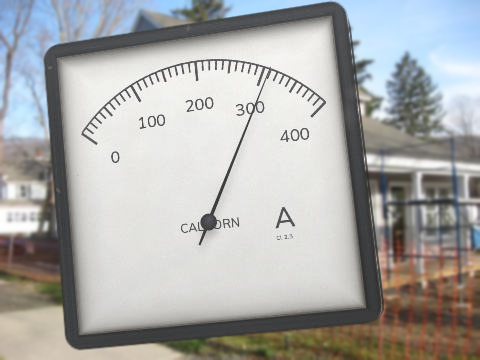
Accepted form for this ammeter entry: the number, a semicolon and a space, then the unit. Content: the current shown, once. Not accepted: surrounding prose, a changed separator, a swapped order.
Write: 310; A
